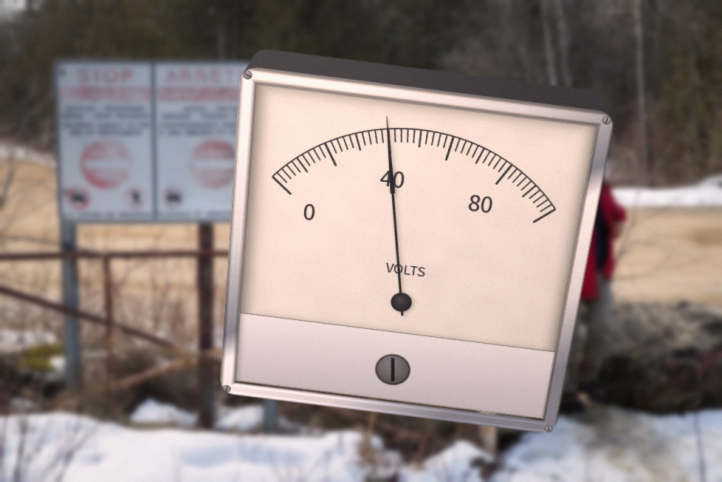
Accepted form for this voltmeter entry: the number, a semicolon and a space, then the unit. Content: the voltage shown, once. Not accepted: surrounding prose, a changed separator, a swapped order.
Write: 40; V
